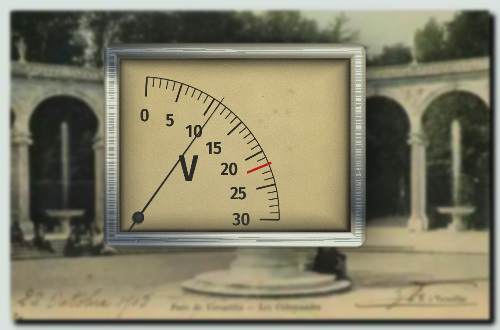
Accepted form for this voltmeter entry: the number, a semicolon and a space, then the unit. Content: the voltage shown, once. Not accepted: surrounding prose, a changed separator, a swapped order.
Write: 11; V
